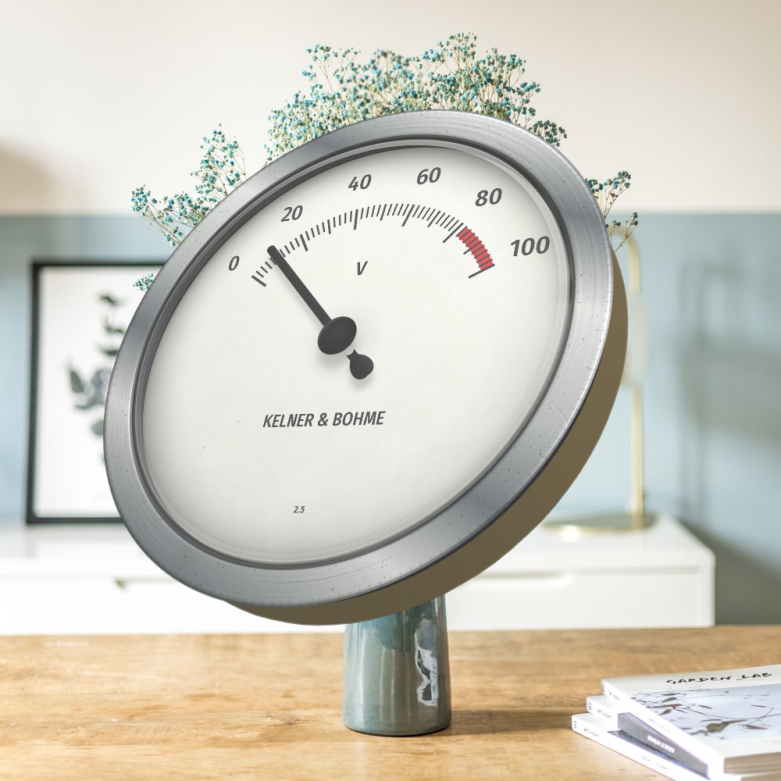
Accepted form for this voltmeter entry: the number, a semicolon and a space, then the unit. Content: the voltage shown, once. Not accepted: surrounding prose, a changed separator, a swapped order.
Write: 10; V
